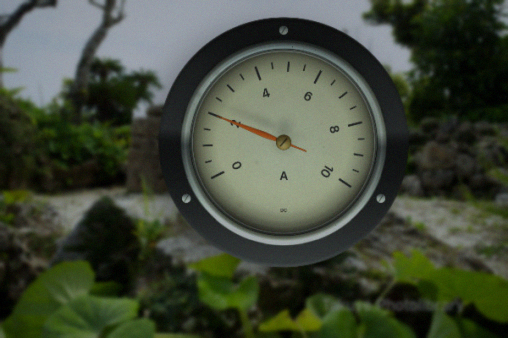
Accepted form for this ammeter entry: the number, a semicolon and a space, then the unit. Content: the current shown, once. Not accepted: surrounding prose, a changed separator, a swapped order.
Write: 2; A
